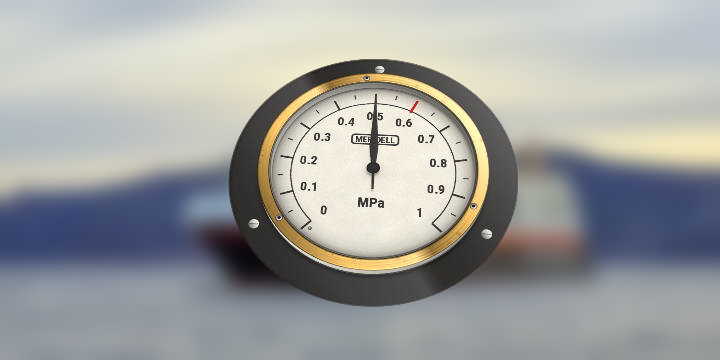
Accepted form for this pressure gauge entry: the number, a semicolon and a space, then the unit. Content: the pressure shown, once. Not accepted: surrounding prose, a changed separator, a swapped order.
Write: 0.5; MPa
